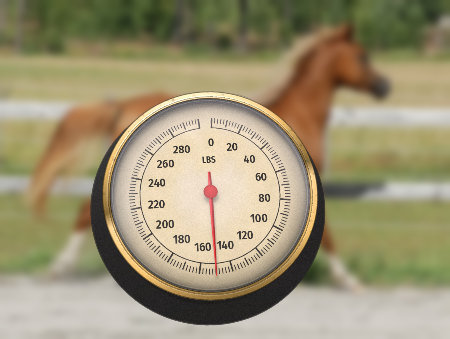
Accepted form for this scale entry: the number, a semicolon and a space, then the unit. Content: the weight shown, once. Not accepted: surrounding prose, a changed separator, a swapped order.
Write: 150; lb
